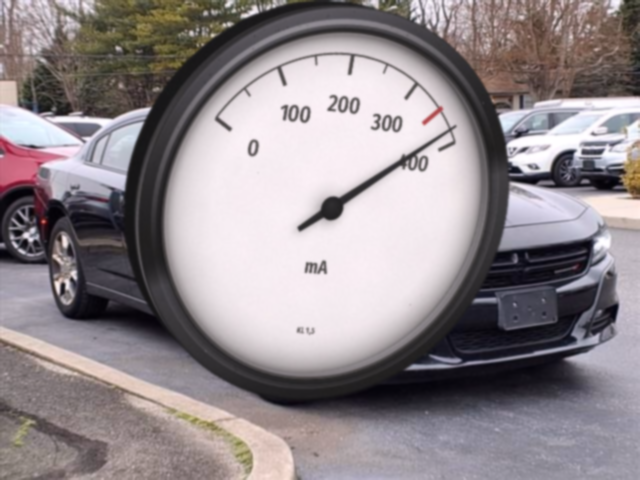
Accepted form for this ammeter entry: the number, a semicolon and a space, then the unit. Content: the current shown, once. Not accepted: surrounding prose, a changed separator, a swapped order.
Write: 375; mA
